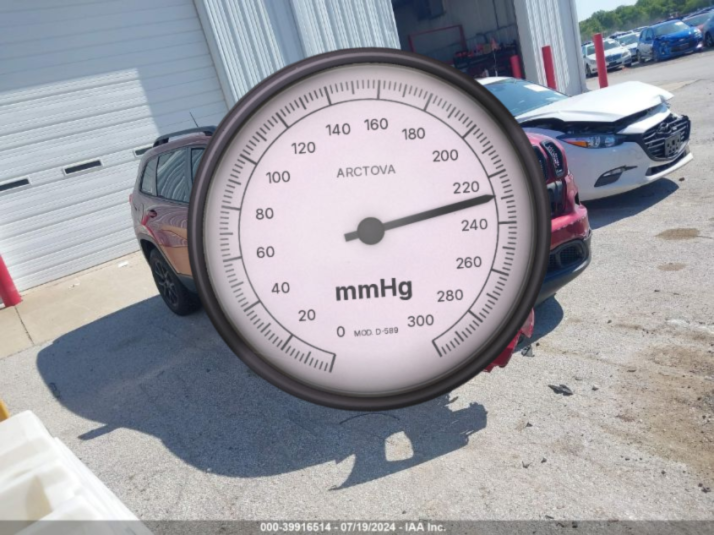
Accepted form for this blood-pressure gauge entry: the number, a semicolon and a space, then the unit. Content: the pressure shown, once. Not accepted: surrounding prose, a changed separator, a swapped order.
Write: 228; mmHg
